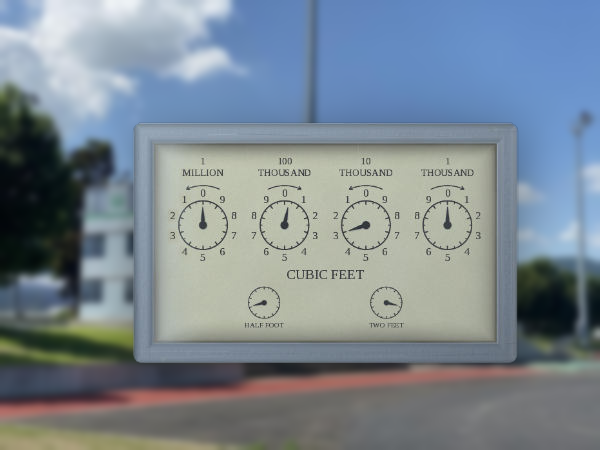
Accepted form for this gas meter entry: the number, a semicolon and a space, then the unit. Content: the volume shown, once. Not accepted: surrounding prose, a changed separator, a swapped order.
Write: 3000; ft³
